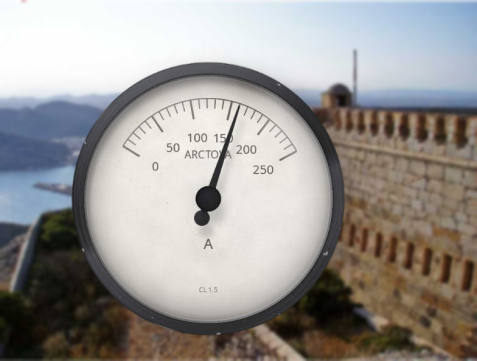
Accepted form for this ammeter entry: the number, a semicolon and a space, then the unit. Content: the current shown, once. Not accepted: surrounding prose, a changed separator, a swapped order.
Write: 160; A
